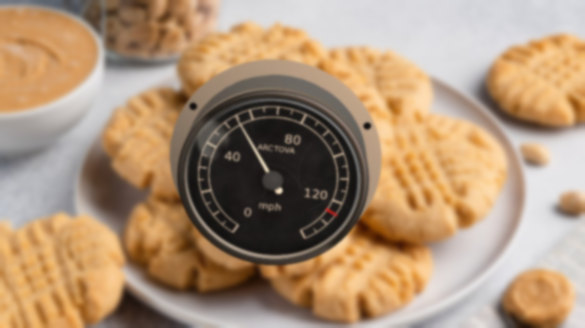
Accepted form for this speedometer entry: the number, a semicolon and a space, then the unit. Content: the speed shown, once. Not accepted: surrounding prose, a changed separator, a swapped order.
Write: 55; mph
